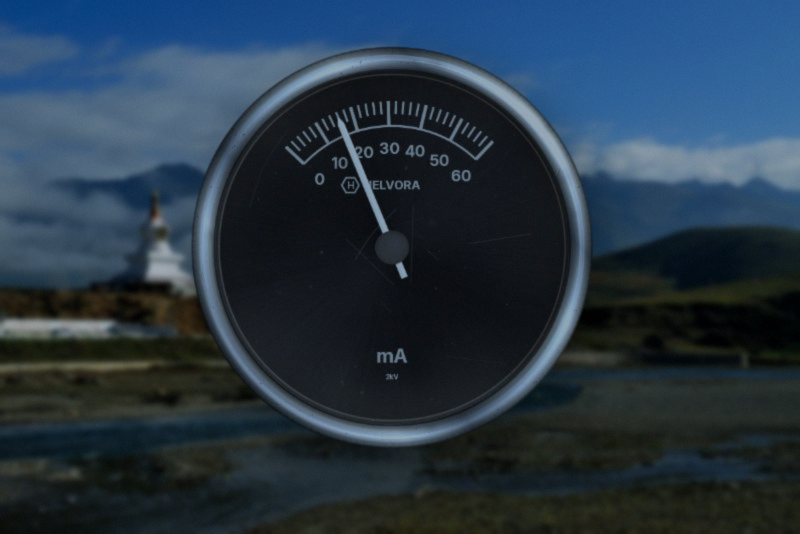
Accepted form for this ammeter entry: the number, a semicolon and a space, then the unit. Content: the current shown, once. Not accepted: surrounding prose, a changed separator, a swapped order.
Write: 16; mA
